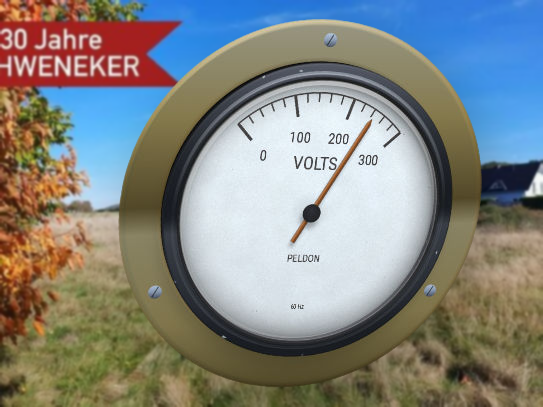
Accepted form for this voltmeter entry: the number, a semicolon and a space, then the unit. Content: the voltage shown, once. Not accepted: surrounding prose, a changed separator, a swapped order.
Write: 240; V
